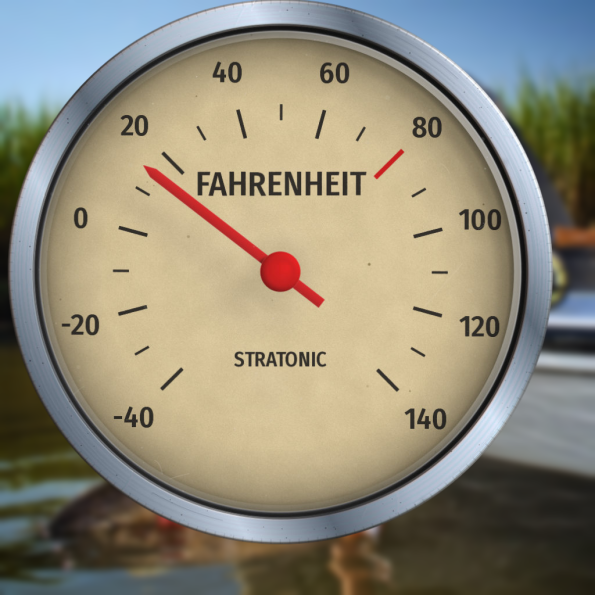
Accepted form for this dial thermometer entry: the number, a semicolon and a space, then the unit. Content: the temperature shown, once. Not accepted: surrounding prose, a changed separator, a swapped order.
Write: 15; °F
